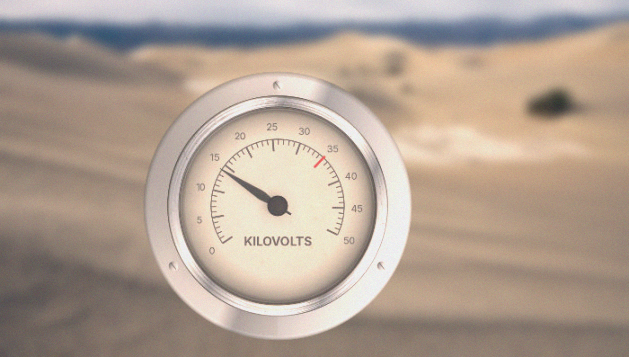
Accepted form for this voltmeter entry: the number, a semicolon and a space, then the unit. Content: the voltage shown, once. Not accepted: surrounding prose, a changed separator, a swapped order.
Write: 14; kV
